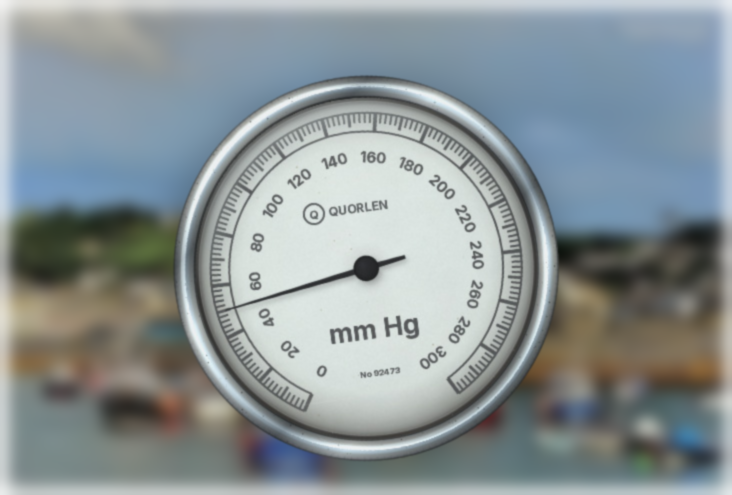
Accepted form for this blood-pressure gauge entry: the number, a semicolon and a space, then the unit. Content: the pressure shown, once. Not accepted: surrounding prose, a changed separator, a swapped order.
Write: 50; mmHg
